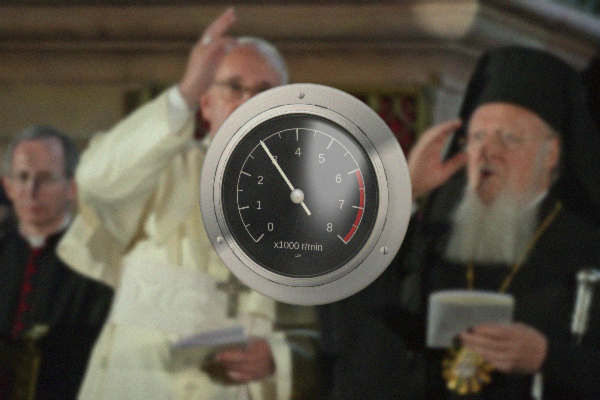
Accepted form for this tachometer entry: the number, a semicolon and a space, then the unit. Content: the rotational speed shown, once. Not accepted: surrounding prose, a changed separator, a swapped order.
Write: 3000; rpm
